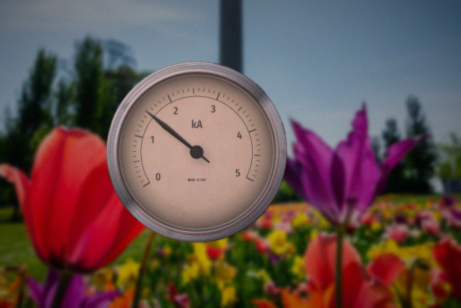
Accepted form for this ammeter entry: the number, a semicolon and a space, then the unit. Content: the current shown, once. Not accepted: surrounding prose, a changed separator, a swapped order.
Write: 1.5; kA
